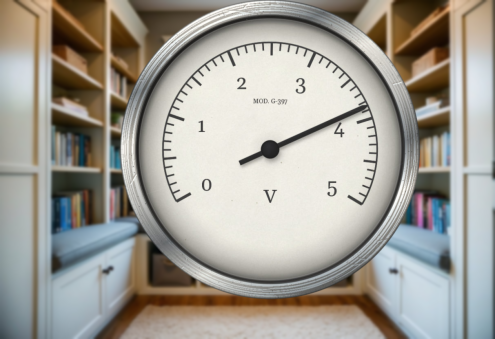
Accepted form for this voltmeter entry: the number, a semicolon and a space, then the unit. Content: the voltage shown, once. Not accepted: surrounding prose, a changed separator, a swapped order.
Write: 3.85; V
